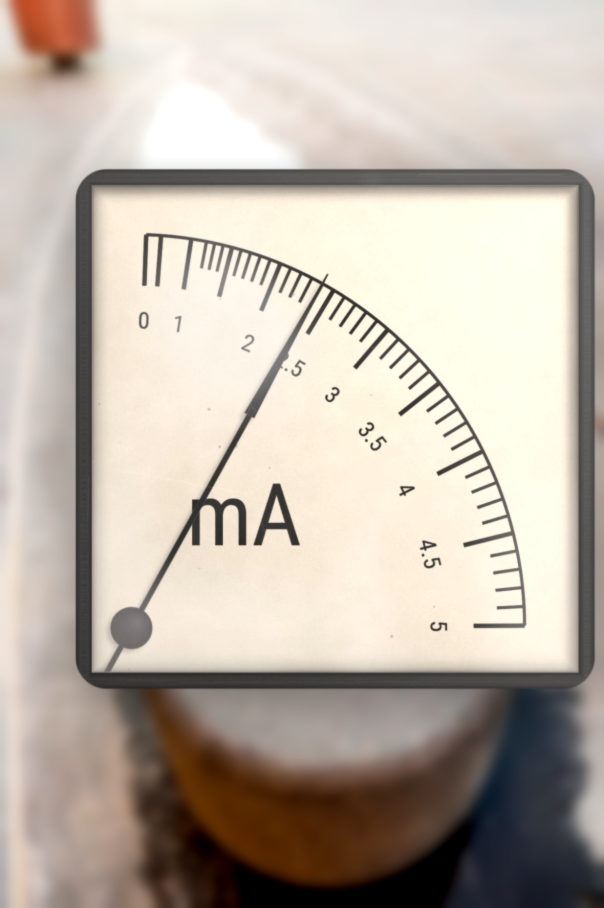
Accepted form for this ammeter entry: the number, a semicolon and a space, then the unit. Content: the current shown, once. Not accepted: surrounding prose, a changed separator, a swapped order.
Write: 2.4; mA
